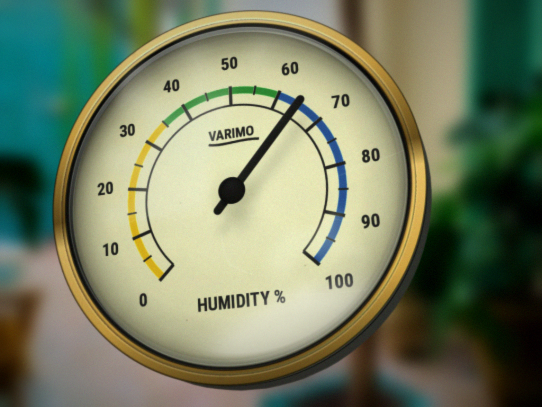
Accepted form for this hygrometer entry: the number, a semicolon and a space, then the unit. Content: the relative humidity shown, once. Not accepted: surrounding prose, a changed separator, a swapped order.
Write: 65; %
